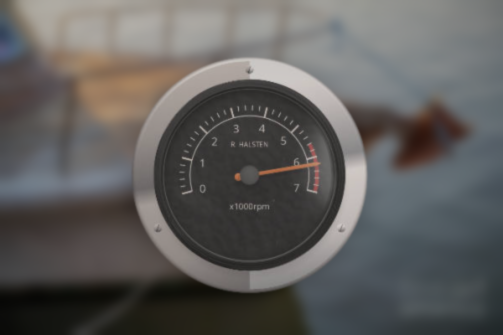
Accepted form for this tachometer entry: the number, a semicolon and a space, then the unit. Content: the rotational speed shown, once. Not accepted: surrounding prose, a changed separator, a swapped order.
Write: 6200; rpm
